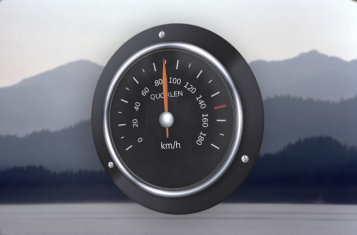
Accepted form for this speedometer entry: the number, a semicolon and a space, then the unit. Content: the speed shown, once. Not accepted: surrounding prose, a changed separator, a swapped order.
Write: 90; km/h
